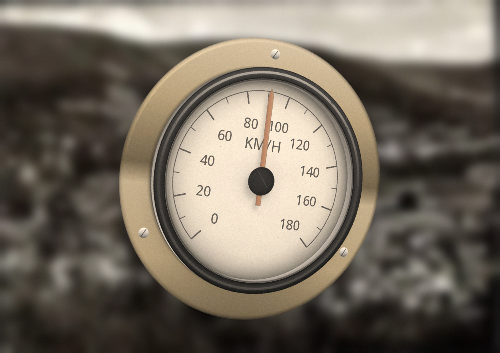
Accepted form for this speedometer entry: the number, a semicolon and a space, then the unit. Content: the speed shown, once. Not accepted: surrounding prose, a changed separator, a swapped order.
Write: 90; km/h
